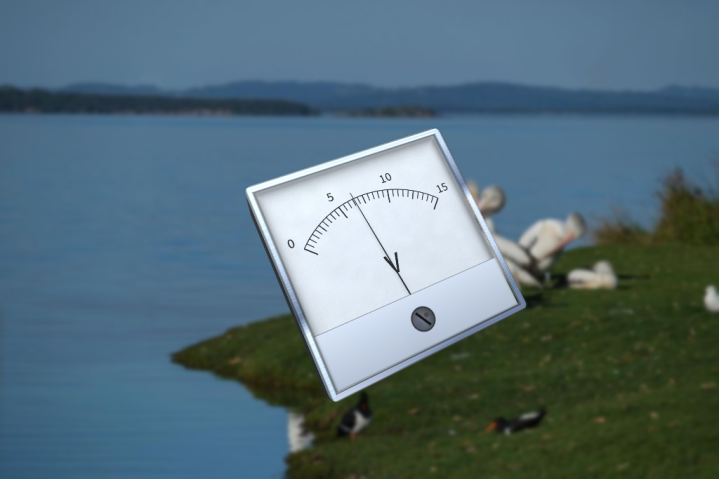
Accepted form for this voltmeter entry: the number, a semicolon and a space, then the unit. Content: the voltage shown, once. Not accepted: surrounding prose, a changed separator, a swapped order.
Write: 6.5; V
